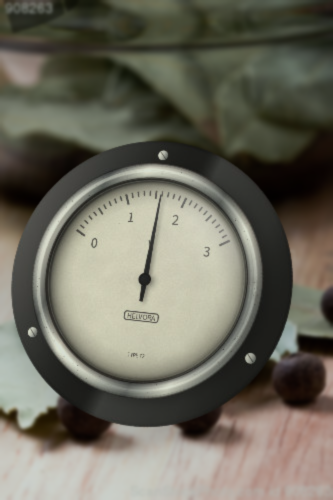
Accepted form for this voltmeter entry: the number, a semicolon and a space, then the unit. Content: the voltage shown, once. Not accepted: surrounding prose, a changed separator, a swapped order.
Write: 1.6; V
